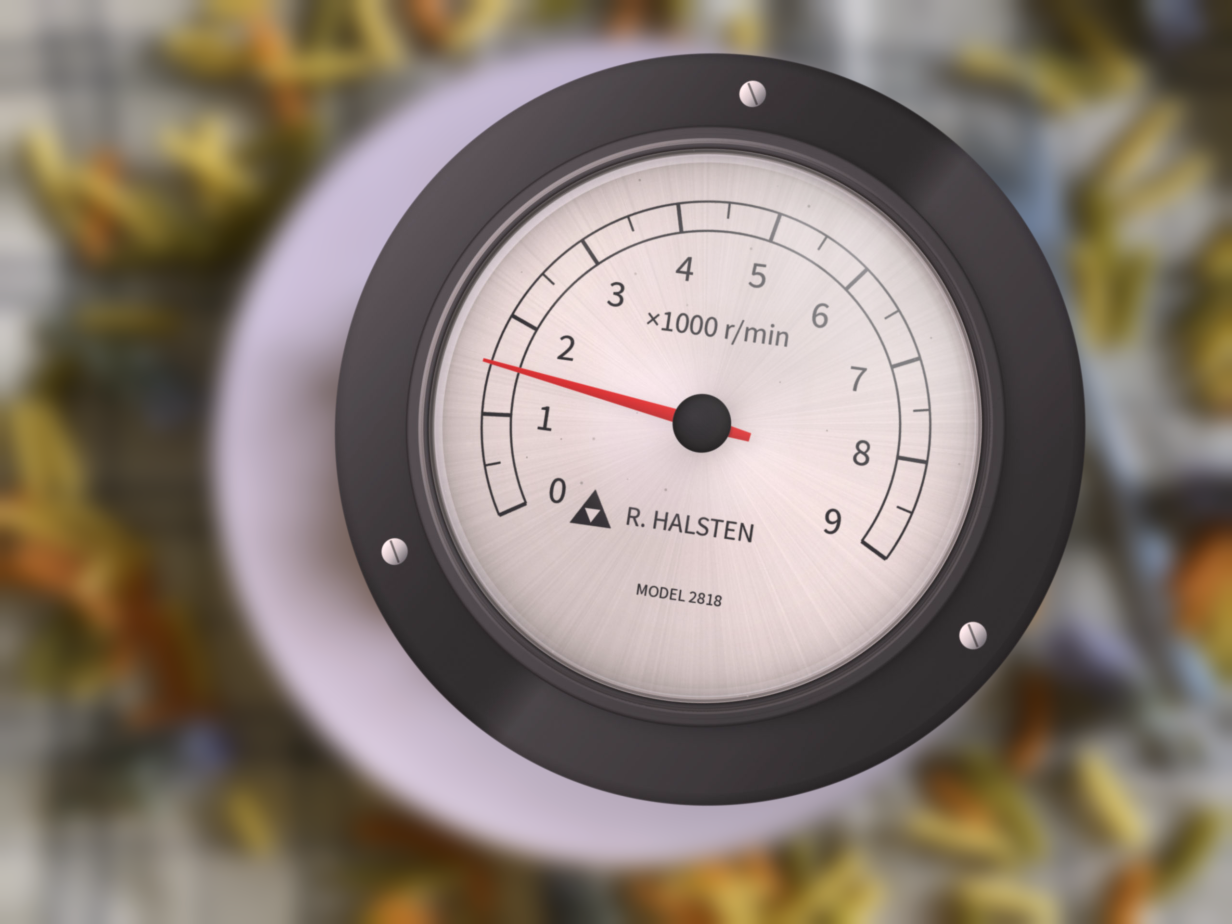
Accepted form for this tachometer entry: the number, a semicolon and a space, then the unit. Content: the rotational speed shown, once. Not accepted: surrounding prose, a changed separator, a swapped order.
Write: 1500; rpm
